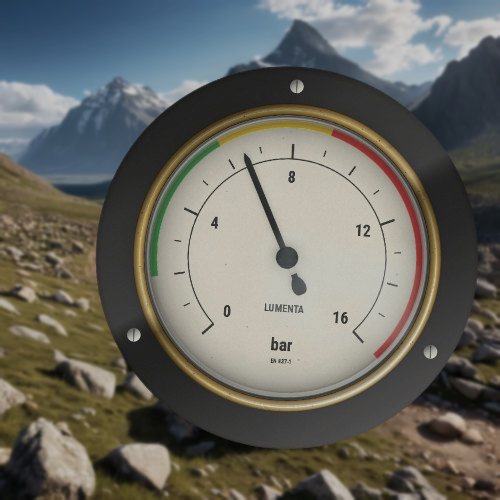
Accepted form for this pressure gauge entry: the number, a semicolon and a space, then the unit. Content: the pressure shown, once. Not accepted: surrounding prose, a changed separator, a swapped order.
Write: 6.5; bar
